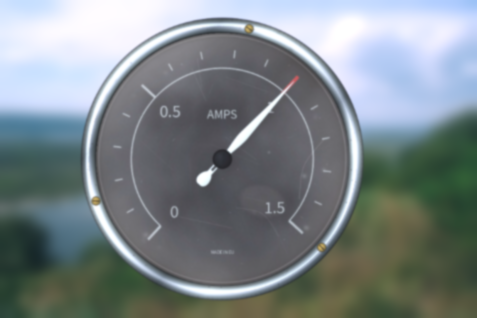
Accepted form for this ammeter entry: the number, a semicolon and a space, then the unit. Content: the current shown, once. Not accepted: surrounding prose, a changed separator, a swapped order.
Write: 1; A
